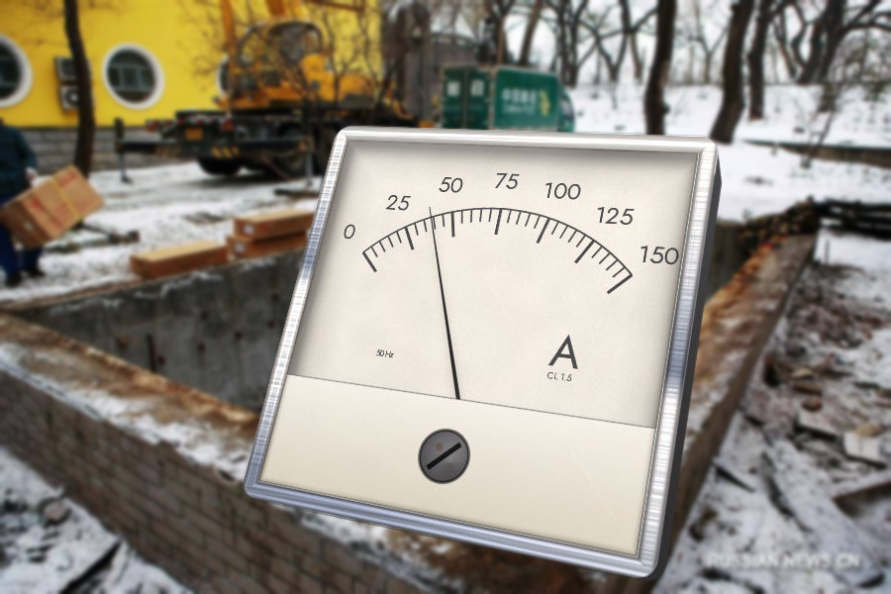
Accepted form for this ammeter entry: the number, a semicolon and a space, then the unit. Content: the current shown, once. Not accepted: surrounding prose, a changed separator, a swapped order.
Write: 40; A
